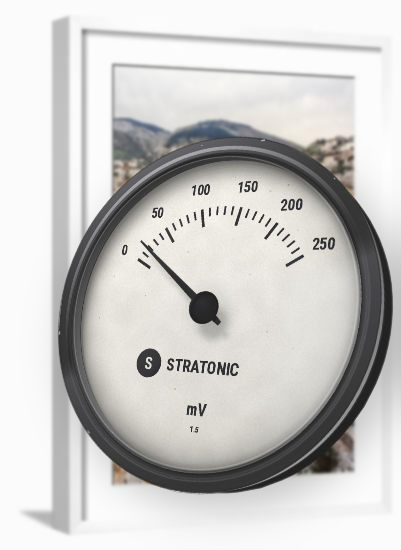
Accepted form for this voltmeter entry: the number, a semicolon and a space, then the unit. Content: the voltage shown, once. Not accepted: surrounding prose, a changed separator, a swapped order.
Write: 20; mV
